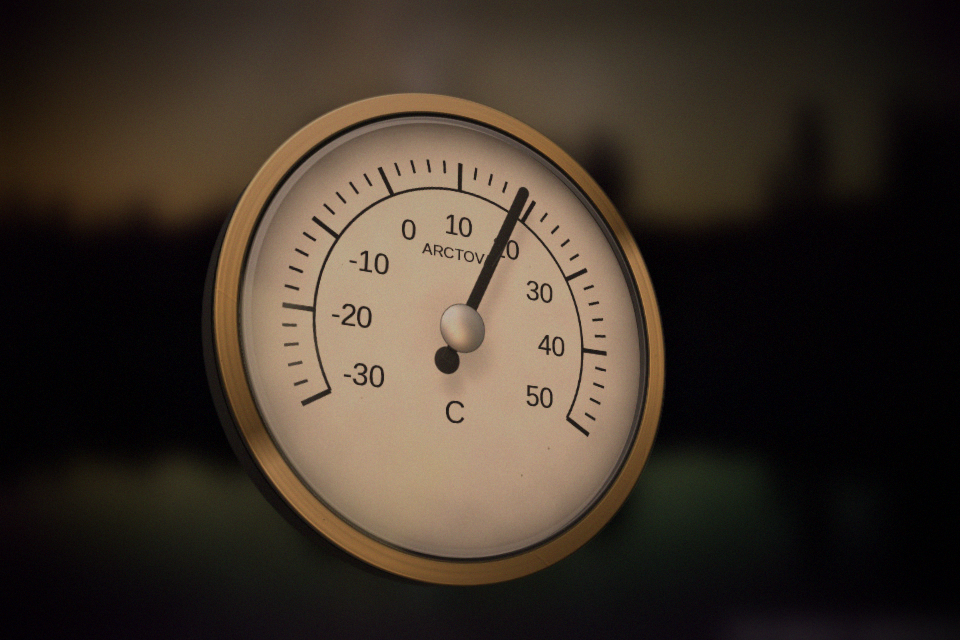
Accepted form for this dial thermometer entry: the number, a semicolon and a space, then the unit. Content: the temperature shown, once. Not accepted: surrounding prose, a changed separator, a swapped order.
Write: 18; °C
